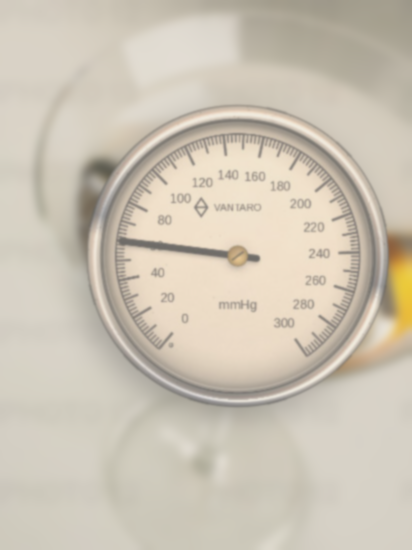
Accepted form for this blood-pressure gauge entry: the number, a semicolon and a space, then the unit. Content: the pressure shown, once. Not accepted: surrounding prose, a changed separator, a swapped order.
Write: 60; mmHg
